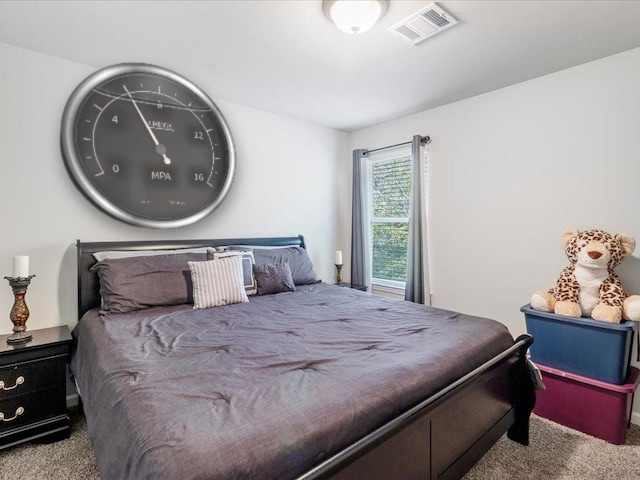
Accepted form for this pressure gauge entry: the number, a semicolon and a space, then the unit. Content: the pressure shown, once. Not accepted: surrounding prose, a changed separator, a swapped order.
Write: 6; MPa
